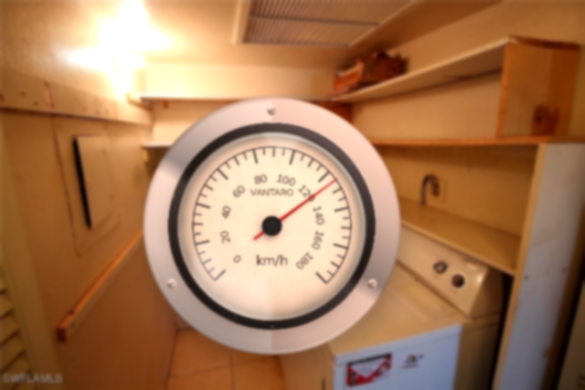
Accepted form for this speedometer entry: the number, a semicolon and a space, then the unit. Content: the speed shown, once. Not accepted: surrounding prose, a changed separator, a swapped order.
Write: 125; km/h
